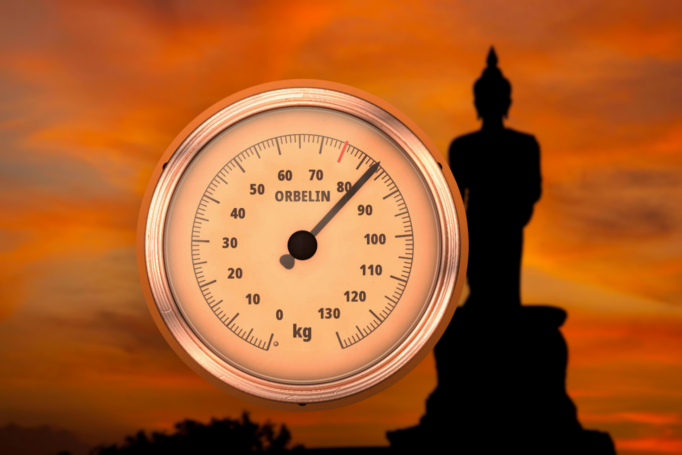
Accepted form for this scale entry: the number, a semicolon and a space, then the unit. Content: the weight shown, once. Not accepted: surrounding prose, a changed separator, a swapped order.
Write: 83; kg
